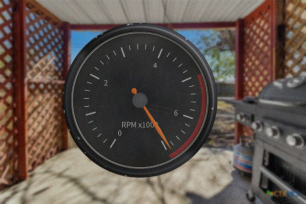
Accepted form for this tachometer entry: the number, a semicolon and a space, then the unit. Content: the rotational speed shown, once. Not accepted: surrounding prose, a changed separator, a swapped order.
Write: 6900; rpm
